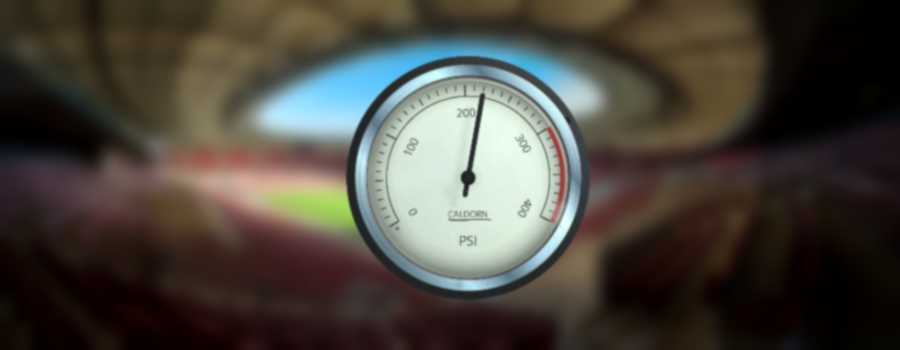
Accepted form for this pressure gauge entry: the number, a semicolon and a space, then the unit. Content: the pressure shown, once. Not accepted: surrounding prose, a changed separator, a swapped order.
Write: 220; psi
